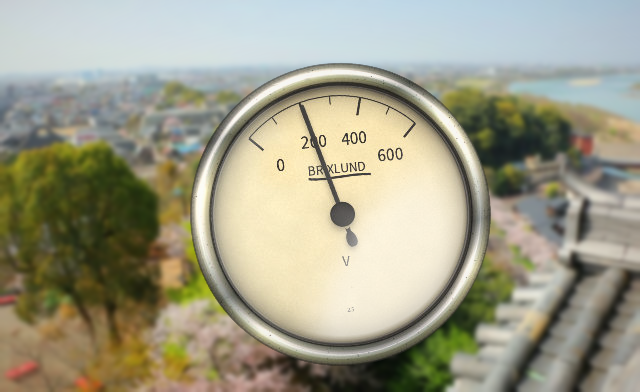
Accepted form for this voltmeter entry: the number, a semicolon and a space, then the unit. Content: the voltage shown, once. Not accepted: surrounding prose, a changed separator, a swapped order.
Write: 200; V
